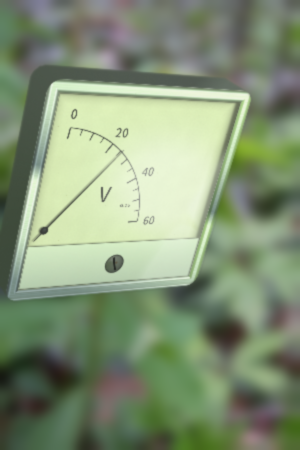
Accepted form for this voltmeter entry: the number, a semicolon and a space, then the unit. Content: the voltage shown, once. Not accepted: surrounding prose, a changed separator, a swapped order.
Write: 25; V
